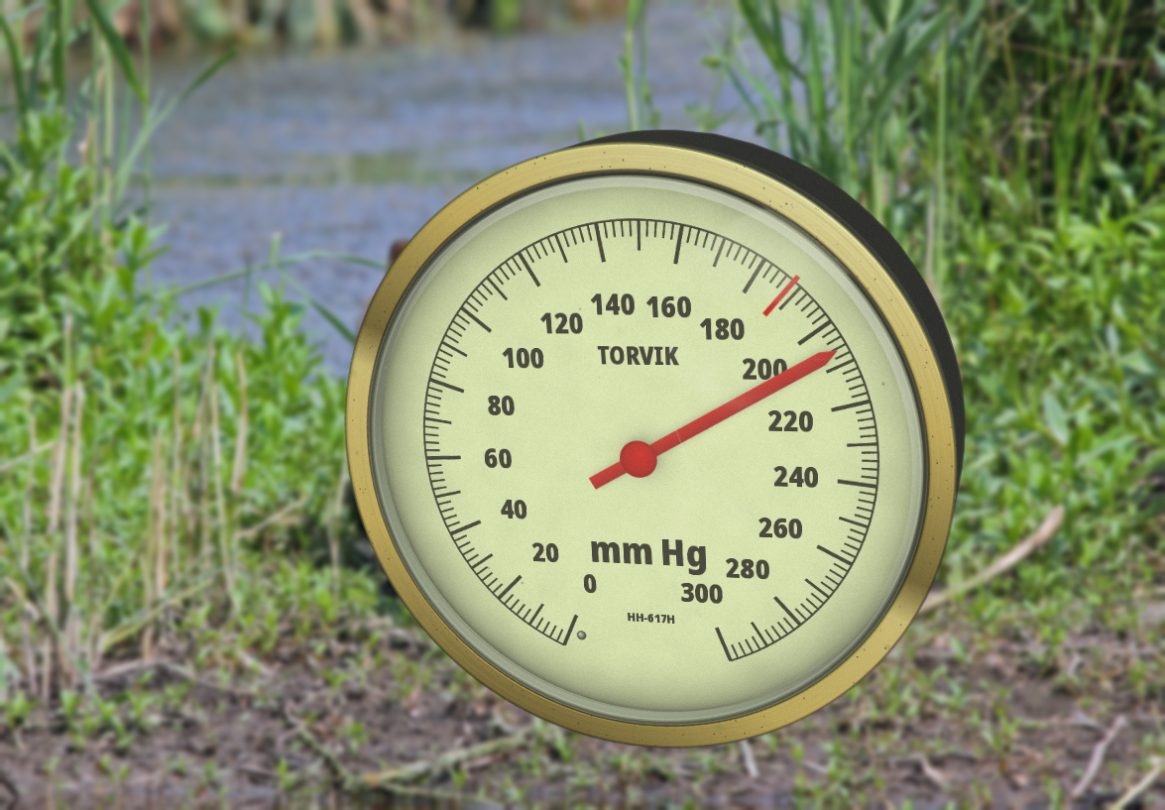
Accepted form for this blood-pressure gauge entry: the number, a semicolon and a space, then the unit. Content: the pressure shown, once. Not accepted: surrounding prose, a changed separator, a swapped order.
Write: 206; mmHg
